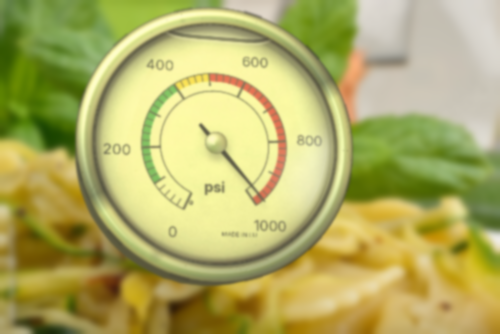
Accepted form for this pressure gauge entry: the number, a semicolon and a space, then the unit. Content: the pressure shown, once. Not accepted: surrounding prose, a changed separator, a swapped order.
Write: 980; psi
